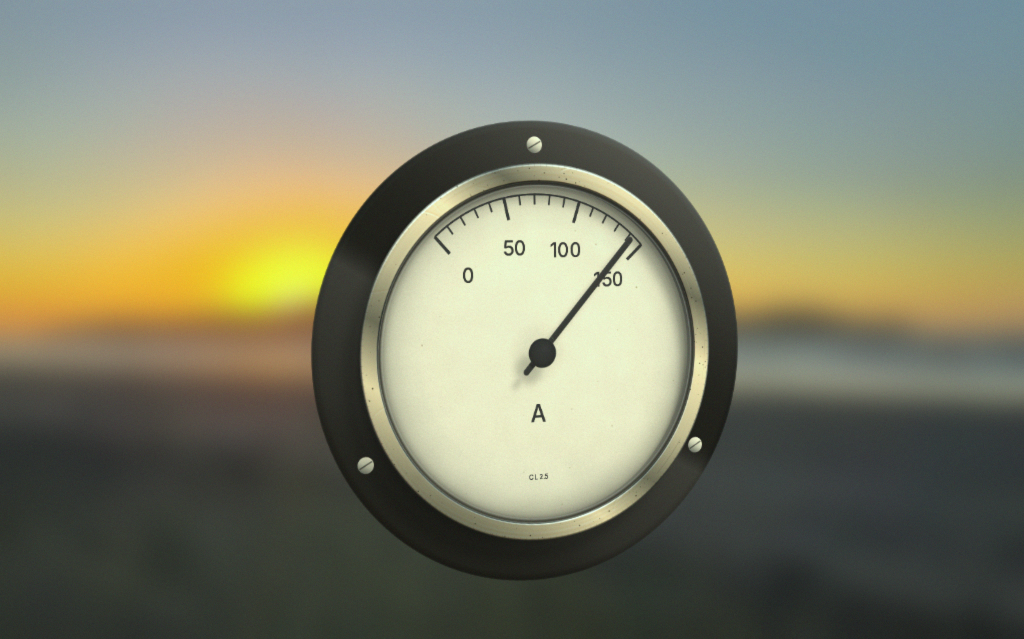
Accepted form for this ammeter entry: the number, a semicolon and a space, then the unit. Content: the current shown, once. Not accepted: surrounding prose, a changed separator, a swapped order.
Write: 140; A
